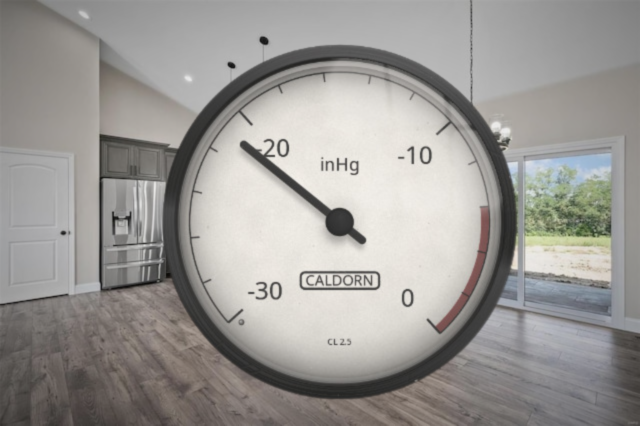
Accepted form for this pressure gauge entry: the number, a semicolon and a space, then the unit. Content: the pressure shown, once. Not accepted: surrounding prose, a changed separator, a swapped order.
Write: -21; inHg
